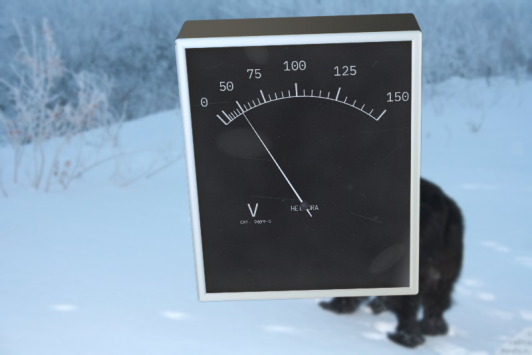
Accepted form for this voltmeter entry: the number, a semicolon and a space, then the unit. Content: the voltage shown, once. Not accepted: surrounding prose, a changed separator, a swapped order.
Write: 50; V
